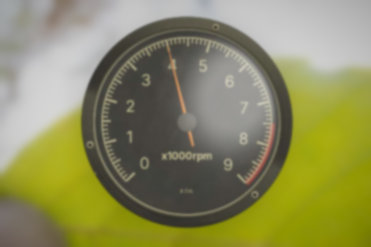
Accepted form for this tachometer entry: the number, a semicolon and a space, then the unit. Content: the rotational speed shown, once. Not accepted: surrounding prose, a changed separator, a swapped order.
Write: 4000; rpm
